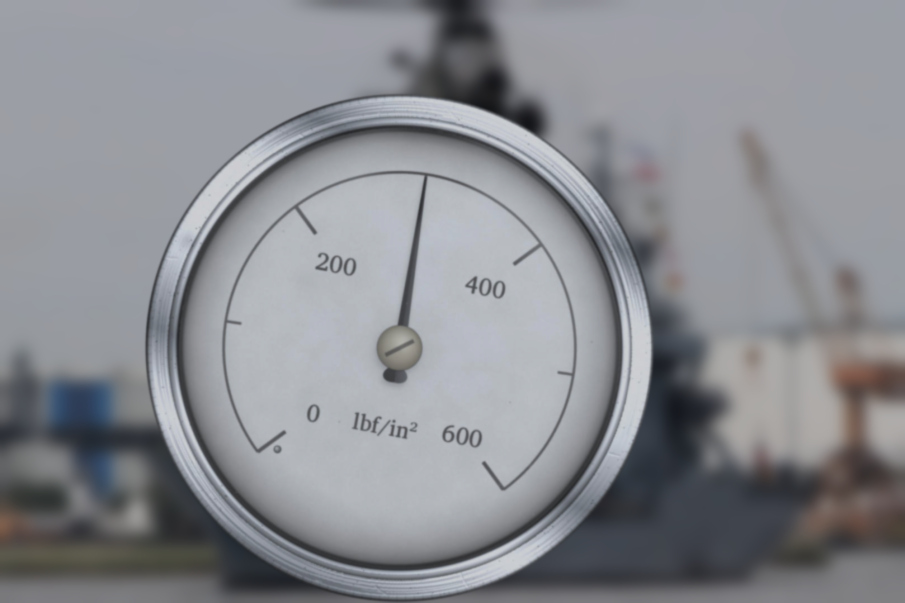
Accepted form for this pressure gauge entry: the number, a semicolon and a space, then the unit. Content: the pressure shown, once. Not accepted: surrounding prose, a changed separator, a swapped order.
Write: 300; psi
